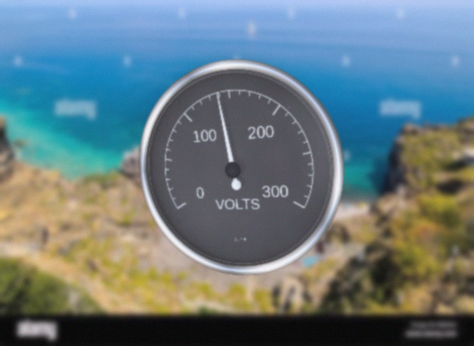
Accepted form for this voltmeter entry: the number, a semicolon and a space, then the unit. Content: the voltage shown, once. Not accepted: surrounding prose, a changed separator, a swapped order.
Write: 140; V
